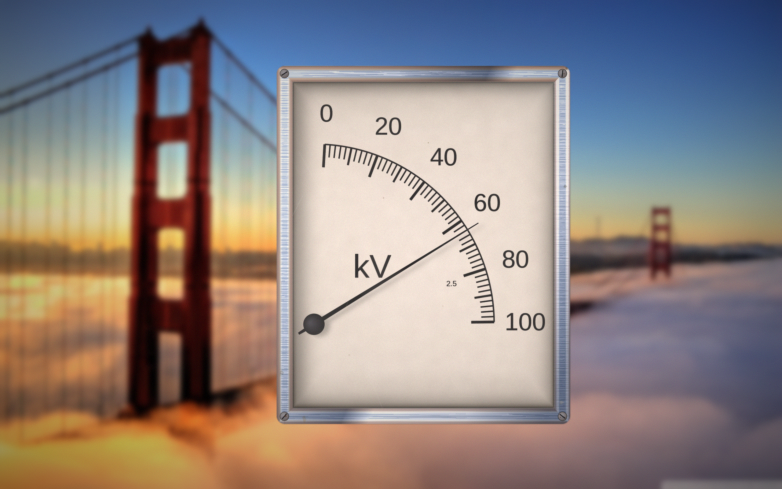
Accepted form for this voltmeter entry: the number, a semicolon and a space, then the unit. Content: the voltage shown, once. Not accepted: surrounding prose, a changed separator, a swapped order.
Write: 64; kV
